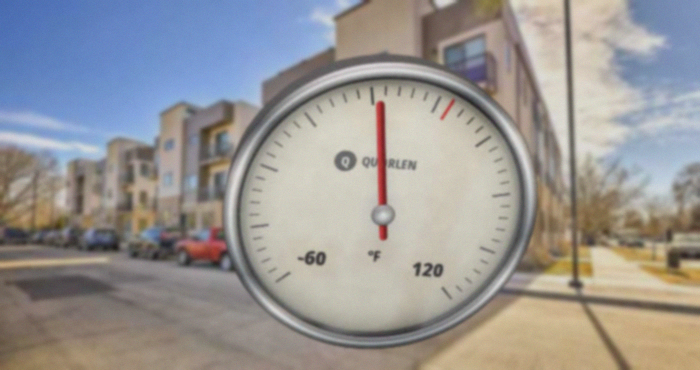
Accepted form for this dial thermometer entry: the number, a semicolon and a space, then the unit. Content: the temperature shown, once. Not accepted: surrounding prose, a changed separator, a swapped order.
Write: 22; °F
